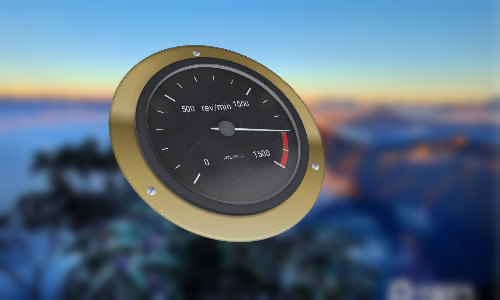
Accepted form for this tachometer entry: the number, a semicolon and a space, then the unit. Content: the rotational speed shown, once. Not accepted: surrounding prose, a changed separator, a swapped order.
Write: 1300; rpm
